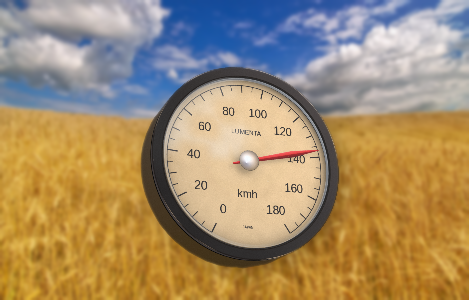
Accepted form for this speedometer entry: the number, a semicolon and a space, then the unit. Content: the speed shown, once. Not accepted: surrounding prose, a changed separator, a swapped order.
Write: 137.5; km/h
